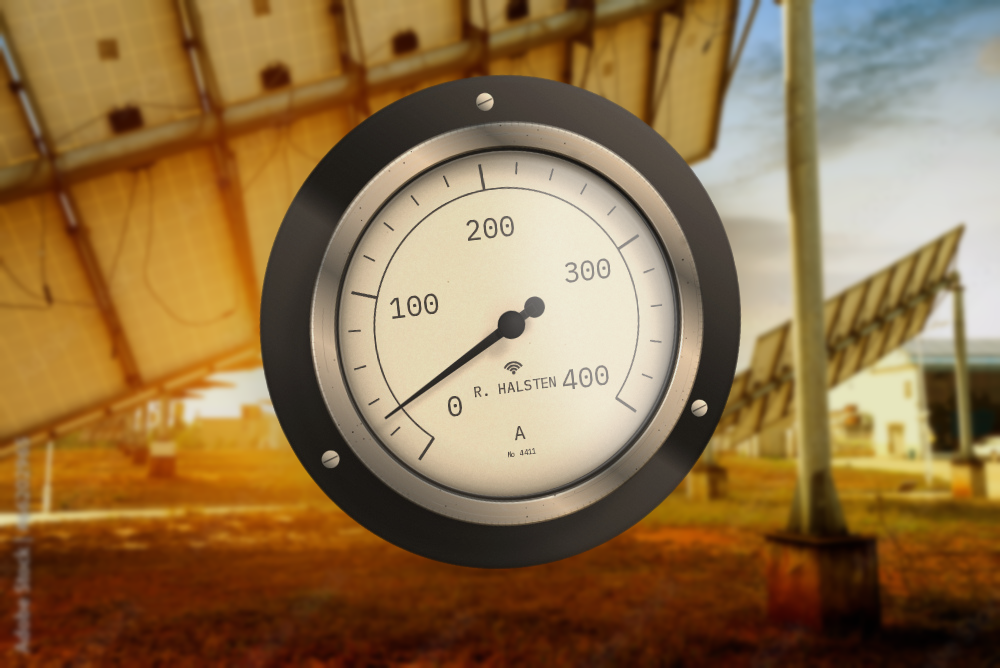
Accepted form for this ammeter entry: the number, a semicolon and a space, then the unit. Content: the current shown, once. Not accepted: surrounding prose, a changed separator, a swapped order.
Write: 30; A
